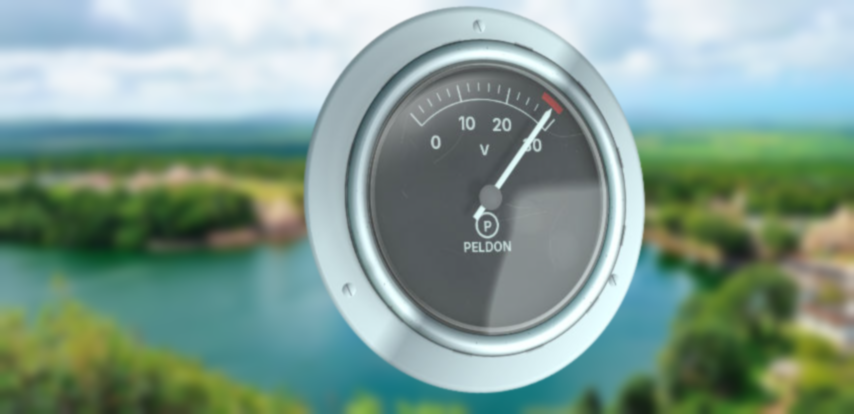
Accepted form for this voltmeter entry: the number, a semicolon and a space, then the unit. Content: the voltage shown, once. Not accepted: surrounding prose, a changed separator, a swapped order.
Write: 28; V
